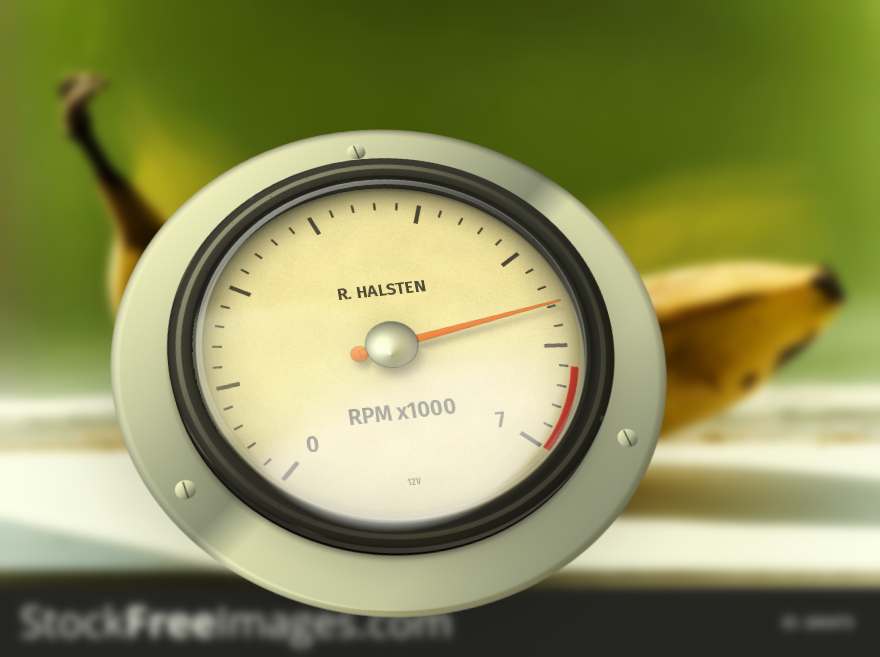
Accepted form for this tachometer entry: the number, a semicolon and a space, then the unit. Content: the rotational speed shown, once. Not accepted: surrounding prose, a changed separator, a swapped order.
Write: 5600; rpm
